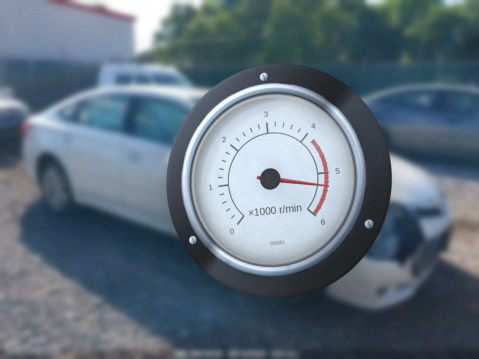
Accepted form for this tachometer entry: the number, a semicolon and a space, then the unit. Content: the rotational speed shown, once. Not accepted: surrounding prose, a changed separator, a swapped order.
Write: 5300; rpm
